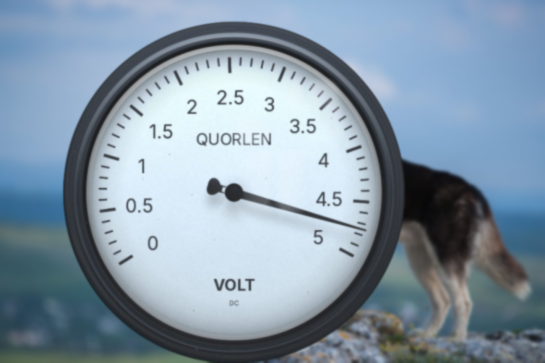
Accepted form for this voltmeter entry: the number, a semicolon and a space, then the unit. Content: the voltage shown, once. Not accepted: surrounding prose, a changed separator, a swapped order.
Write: 4.75; V
